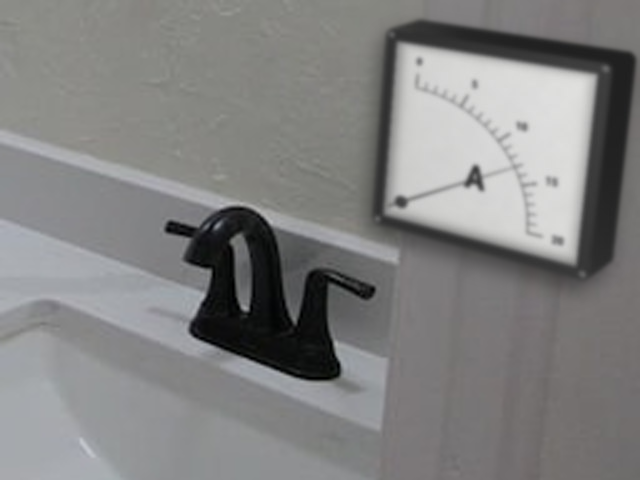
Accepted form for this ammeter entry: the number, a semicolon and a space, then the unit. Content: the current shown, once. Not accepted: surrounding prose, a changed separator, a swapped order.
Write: 13; A
